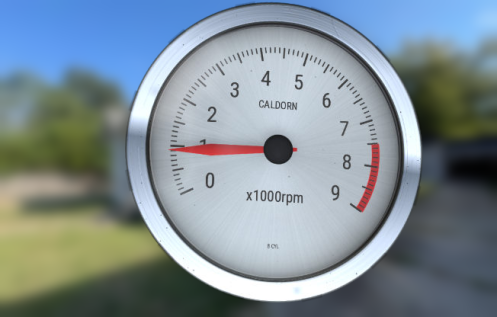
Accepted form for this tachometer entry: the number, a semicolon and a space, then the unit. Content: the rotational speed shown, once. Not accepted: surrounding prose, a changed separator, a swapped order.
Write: 900; rpm
